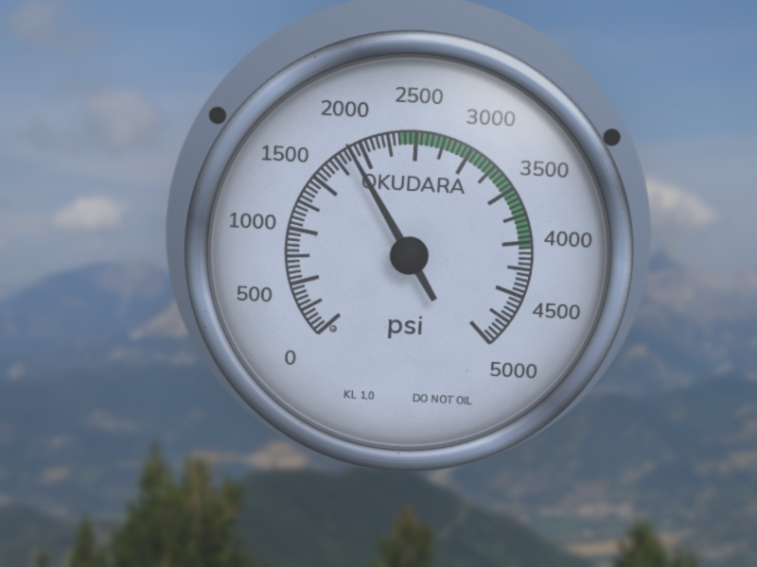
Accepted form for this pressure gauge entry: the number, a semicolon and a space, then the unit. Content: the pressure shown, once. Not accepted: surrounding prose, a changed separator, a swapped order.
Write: 1900; psi
